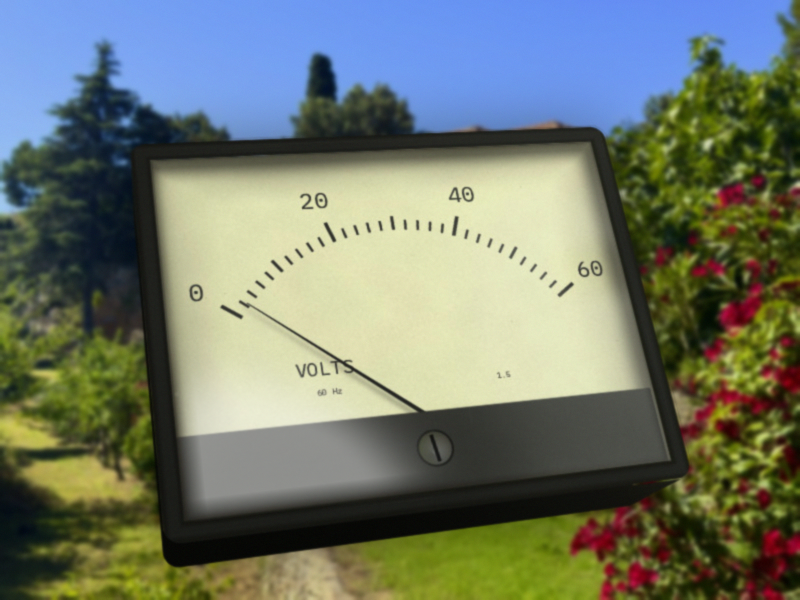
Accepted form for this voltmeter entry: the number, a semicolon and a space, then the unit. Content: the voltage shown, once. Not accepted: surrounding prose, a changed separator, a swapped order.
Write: 2; V
